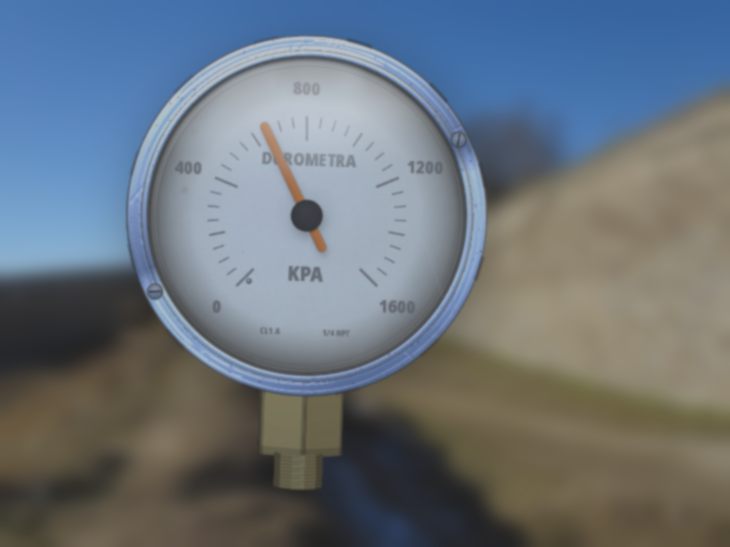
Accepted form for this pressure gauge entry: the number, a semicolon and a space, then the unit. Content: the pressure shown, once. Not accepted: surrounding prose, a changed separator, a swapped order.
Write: 650; kPa
